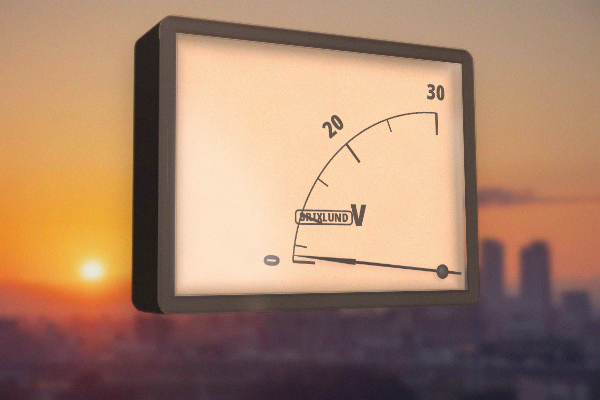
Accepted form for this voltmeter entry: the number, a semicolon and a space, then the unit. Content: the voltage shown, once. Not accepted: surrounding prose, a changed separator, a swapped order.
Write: 2.5; V
